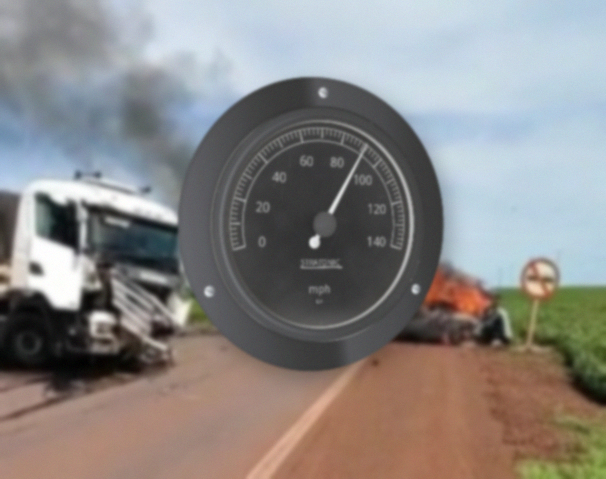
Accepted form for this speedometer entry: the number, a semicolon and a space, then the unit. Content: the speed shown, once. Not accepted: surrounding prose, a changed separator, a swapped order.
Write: 90; mph
